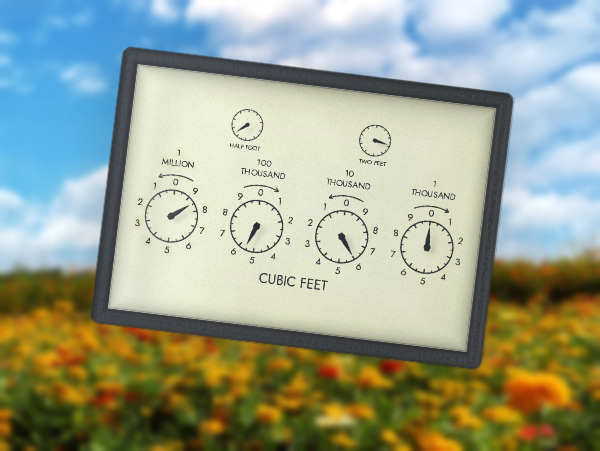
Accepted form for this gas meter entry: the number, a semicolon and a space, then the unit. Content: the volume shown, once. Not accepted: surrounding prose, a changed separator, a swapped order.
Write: 856000; ft³
